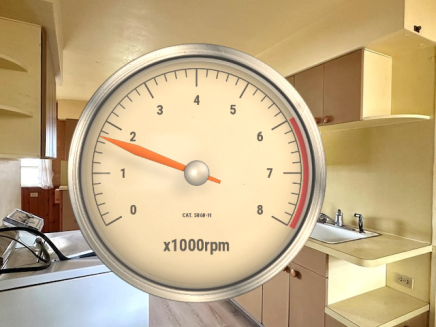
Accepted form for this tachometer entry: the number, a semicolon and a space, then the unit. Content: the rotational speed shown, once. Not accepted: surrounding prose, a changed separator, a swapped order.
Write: 1700; rpm
